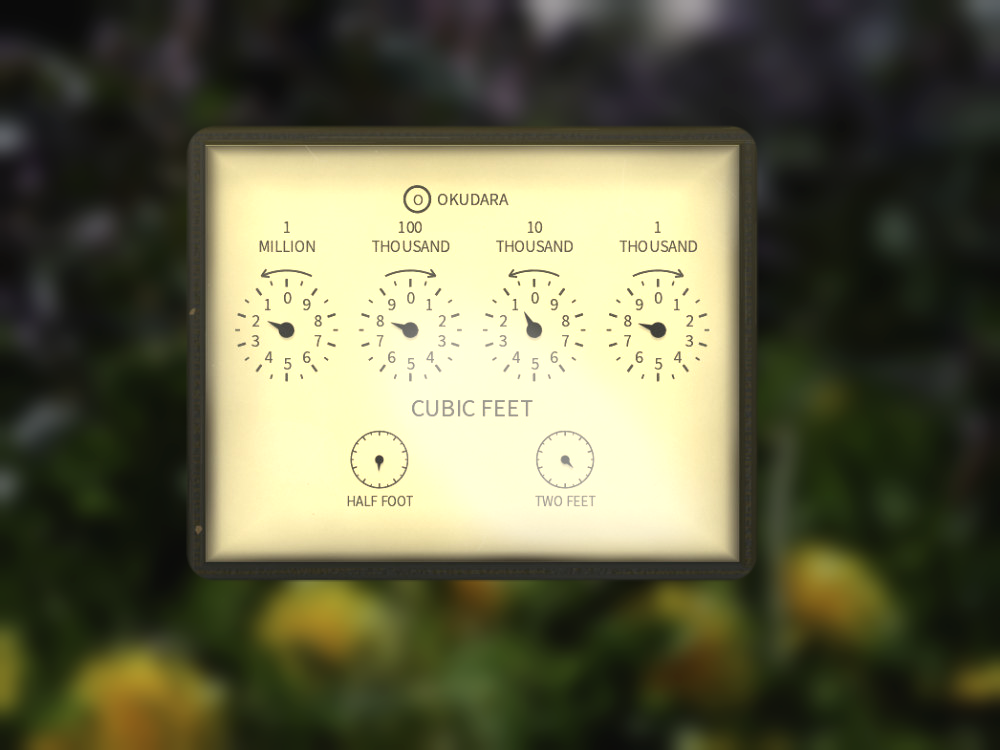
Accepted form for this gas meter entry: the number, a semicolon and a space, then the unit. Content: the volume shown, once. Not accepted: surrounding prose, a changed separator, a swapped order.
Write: 180800; ft³
